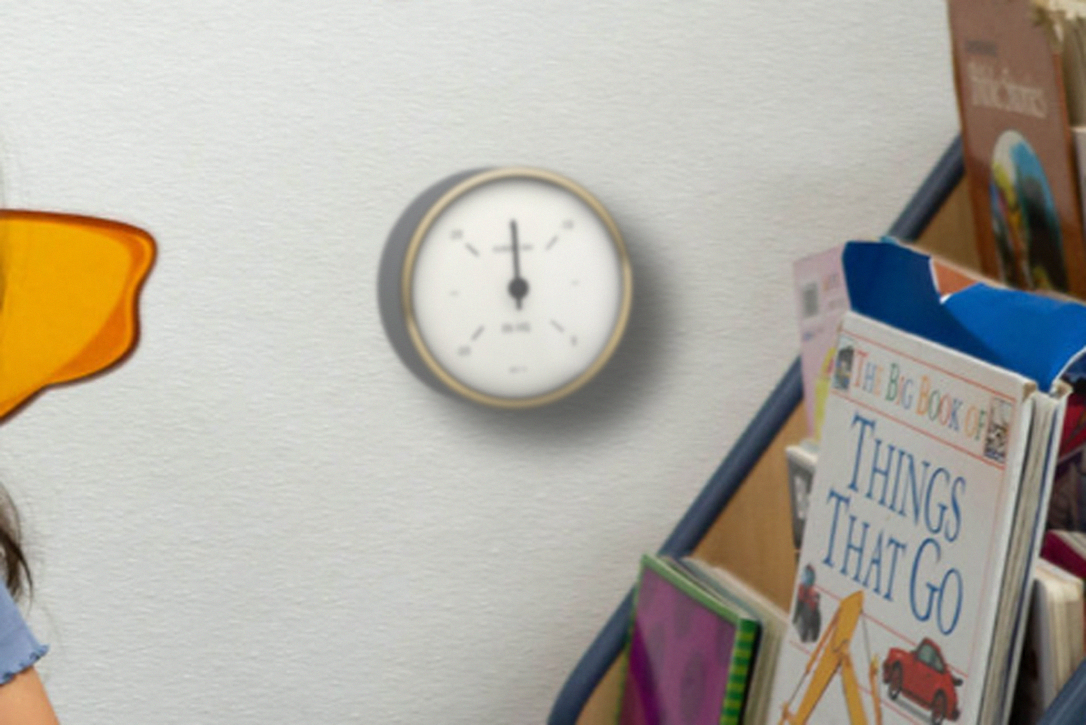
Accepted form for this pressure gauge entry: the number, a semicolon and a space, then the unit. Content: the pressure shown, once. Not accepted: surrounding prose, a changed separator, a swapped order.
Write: -15; inHg
